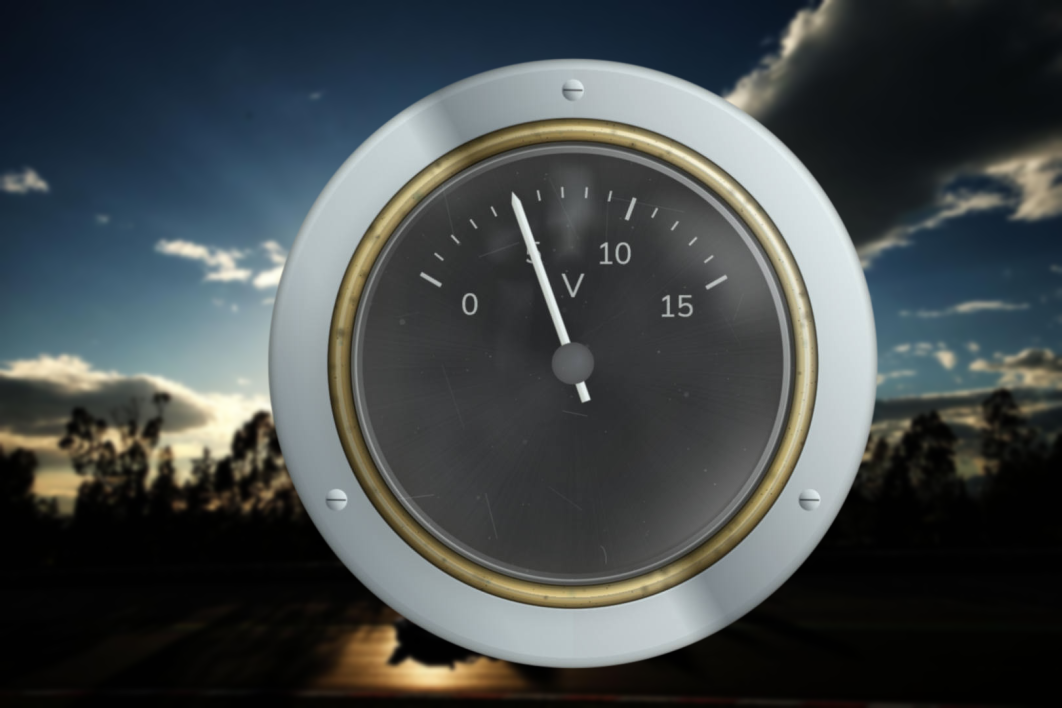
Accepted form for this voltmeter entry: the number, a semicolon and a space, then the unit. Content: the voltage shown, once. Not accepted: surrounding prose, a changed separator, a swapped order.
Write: 5; V
